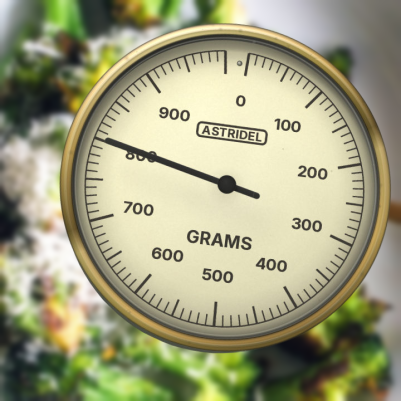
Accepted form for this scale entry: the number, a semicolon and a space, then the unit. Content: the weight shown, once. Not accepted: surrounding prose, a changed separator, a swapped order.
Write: 800; g
